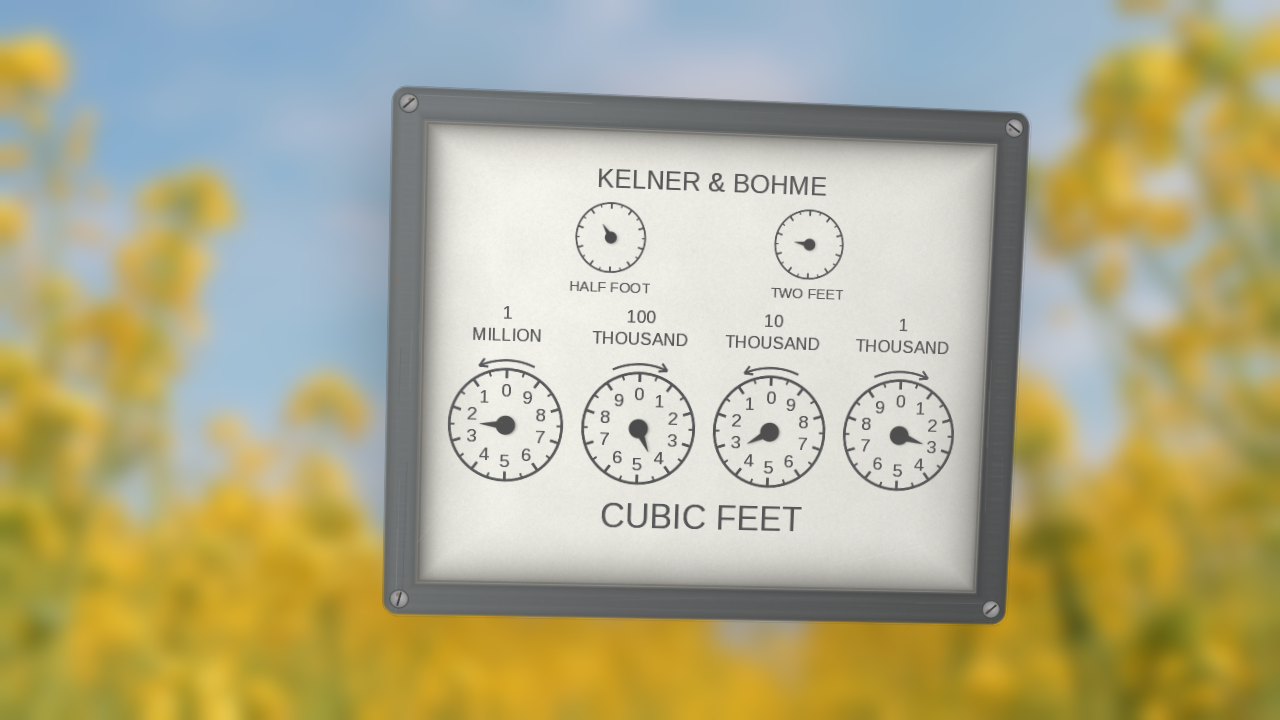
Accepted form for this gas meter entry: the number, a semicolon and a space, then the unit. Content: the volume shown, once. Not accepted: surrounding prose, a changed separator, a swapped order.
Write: 243300; ft³
